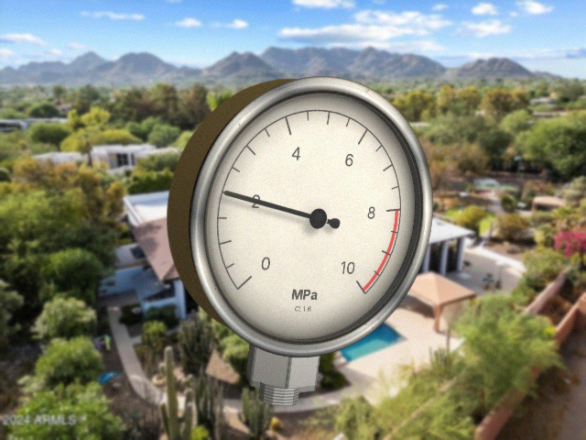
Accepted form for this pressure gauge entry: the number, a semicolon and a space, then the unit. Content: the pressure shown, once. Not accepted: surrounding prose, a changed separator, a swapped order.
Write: 2; MPa
